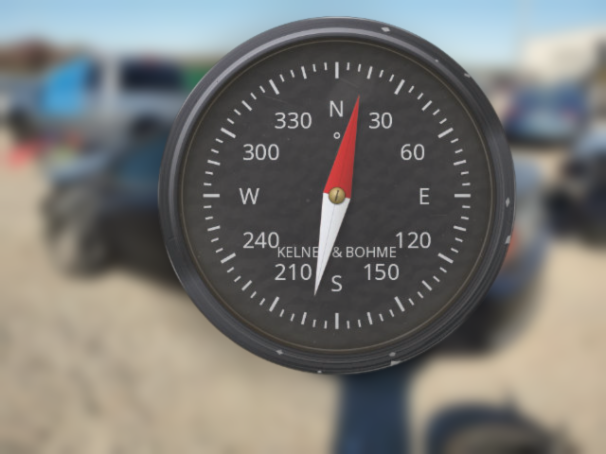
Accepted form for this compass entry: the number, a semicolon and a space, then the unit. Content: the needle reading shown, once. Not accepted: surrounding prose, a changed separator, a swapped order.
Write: 12.5; °
